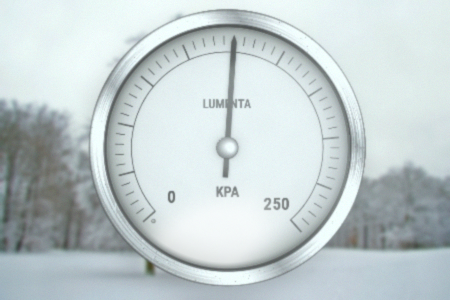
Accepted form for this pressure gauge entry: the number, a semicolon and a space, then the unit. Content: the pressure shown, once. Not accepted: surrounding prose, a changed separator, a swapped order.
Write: 125; kPa
